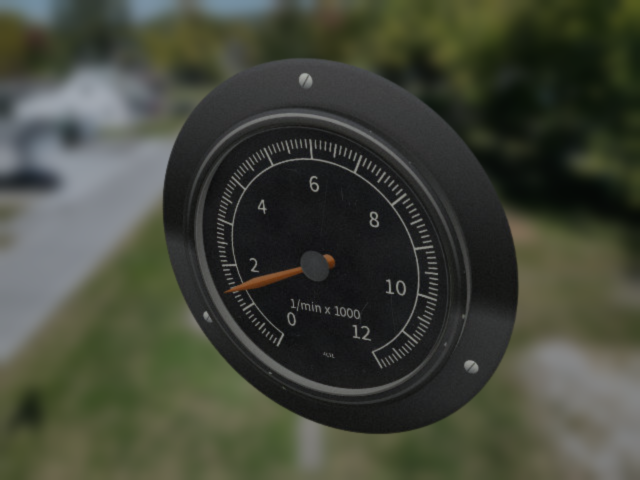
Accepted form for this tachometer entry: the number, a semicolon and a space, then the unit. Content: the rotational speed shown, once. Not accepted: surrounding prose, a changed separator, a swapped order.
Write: 1500; rpm
